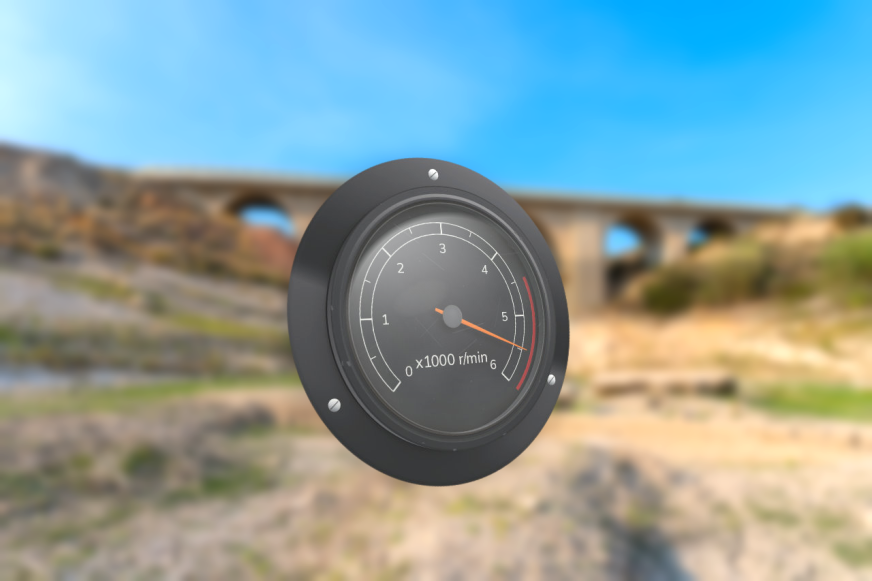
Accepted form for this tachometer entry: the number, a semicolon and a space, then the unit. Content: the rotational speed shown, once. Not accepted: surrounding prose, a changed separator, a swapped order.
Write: 5500; rpm
